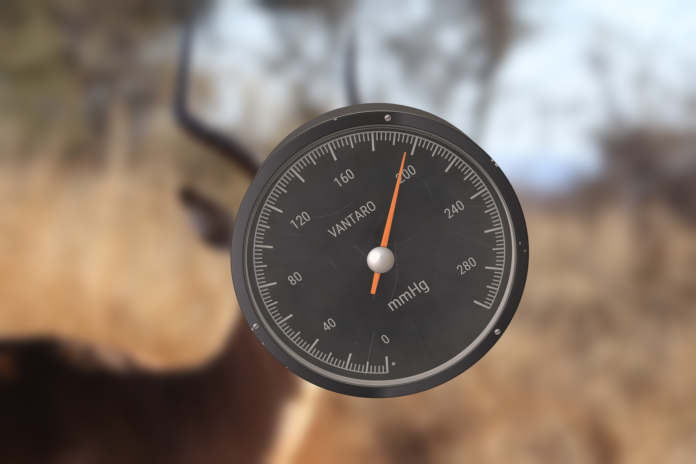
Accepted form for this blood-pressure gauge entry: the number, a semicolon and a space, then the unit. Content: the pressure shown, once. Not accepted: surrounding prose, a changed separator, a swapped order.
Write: 196; mmHg
